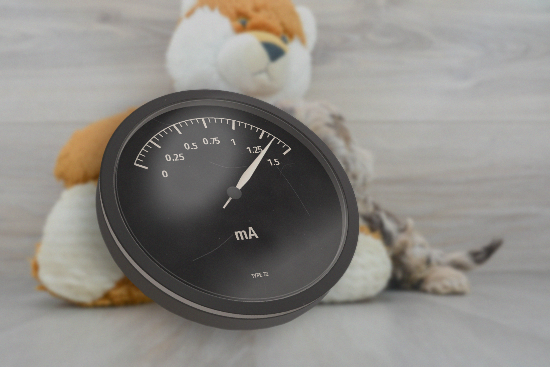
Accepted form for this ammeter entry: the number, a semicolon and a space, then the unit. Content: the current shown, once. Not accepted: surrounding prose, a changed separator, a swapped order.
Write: 1.35; mA
